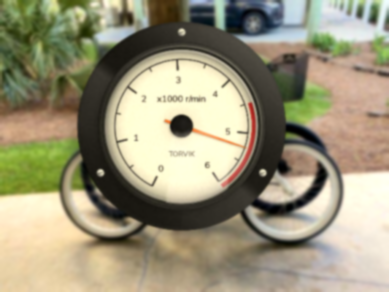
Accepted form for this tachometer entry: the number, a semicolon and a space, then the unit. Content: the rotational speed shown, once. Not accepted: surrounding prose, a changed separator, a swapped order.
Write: 5250; rpm
